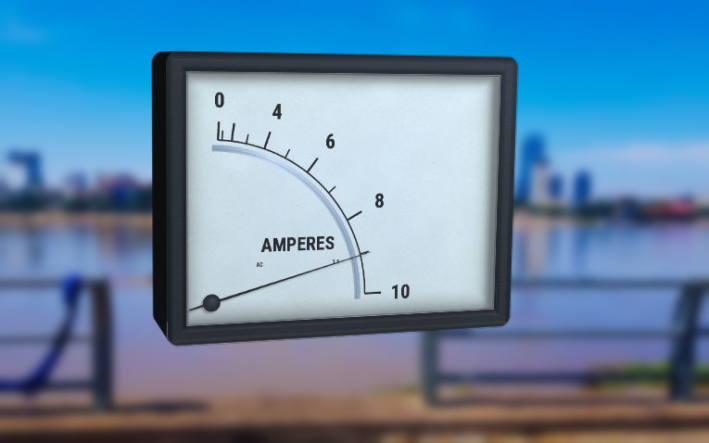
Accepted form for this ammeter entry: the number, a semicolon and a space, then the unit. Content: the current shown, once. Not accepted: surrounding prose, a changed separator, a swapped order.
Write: 9; A
